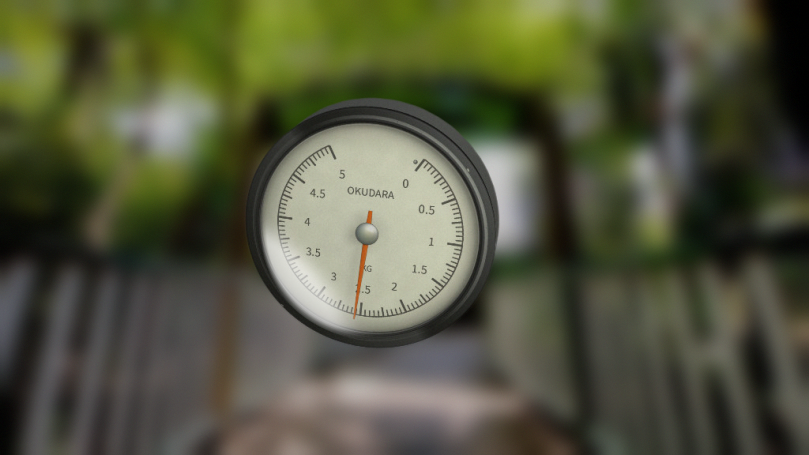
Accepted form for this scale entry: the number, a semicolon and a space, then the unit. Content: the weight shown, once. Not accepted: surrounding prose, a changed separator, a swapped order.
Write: 2.55; kg
